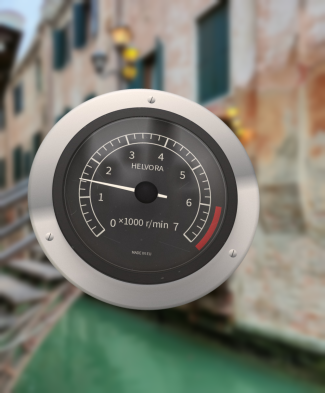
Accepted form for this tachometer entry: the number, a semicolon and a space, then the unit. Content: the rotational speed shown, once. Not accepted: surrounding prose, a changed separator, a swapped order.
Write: 1400; rpm
